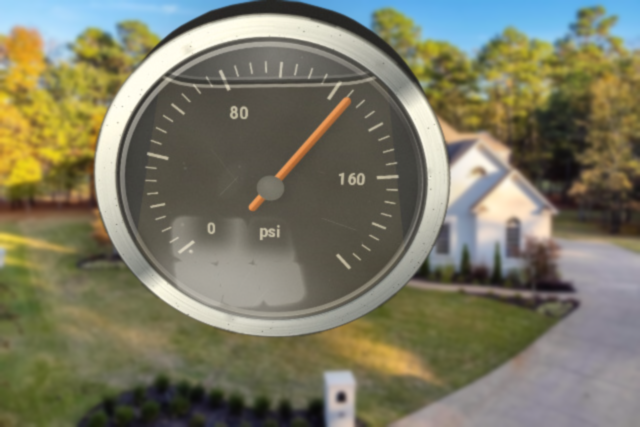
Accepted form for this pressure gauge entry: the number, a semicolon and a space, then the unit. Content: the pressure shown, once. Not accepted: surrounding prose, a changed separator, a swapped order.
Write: 125; psi
